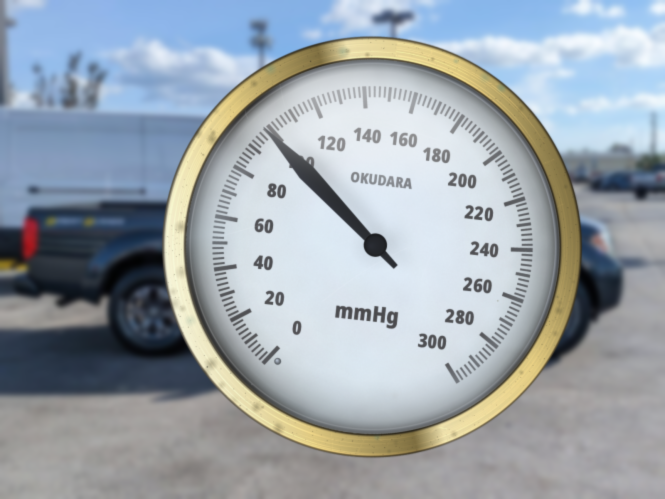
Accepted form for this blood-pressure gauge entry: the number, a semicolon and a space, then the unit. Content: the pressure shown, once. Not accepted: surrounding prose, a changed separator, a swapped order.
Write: 98; mmHg
